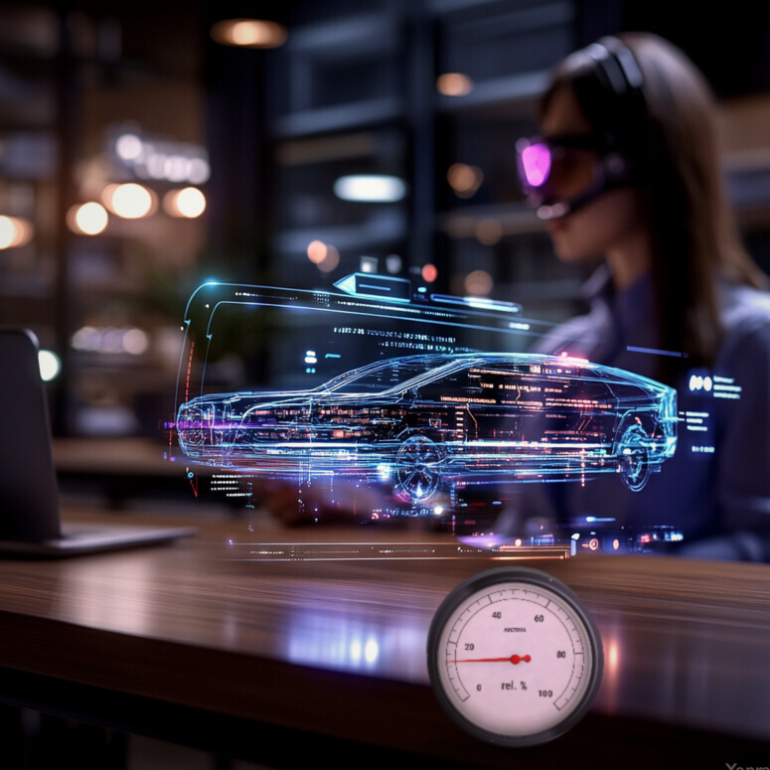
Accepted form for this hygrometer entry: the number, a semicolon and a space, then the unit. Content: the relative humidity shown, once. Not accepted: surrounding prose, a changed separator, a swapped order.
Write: 14; %
